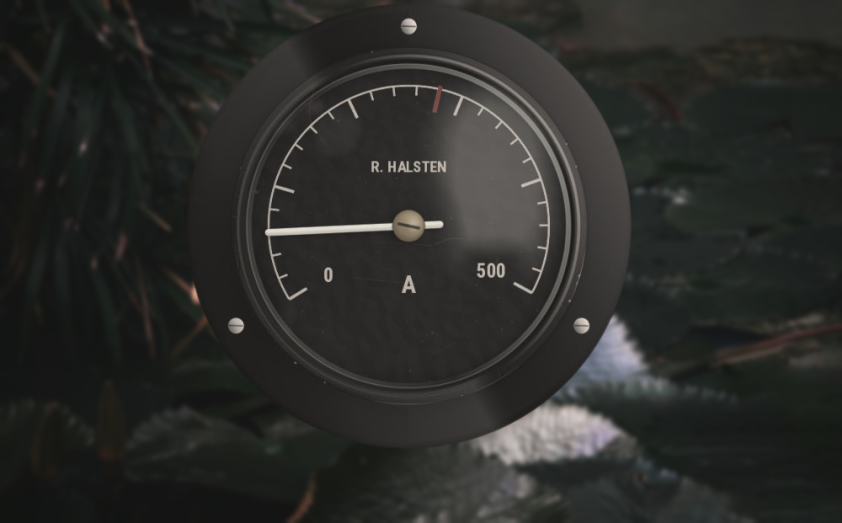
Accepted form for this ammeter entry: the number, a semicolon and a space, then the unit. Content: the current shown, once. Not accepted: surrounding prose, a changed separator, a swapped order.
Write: 60; A
